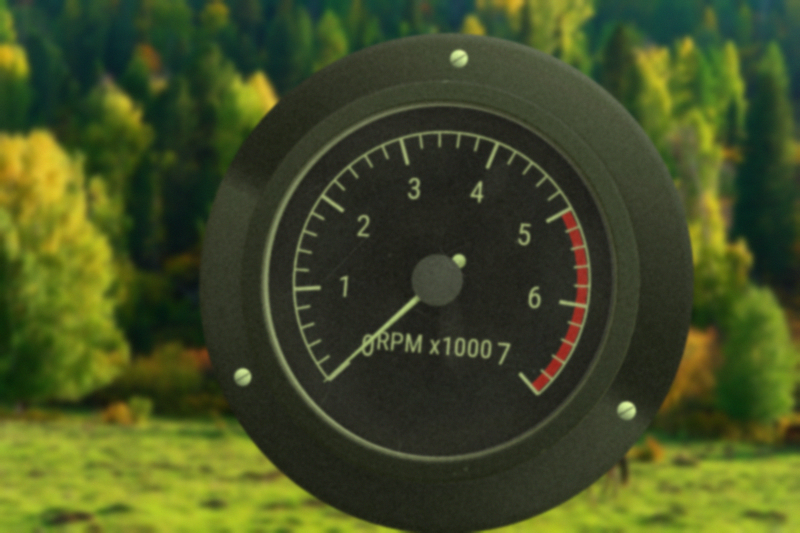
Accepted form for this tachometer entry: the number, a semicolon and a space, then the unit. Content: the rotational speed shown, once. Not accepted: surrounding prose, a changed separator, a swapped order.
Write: 0; rpm
